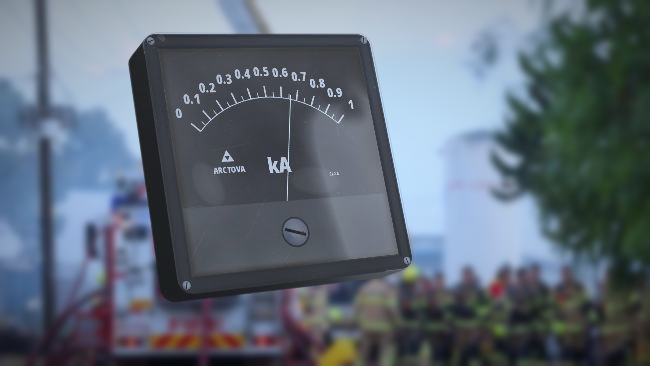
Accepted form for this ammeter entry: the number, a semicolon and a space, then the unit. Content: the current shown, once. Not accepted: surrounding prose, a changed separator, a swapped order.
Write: 0.65; kA
